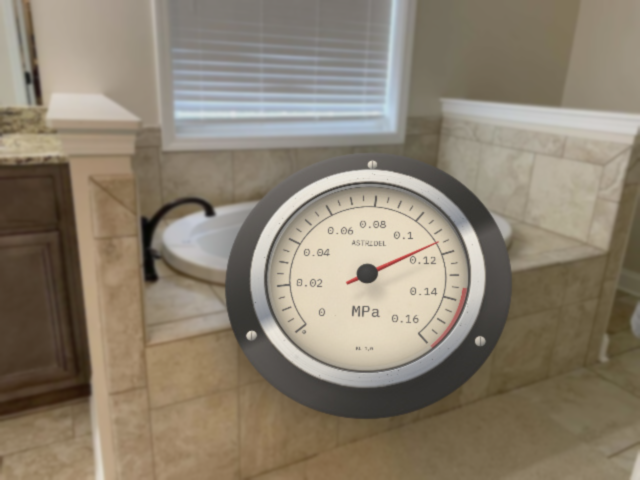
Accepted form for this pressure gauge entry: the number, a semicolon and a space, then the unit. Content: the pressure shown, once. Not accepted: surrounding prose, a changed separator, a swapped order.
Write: 0.115; MPa
